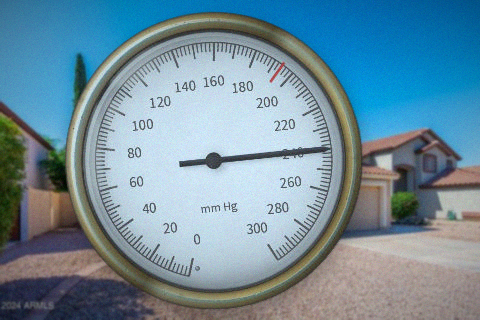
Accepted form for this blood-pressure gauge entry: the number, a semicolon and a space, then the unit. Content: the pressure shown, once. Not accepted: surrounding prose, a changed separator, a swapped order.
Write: 240; mmHg
